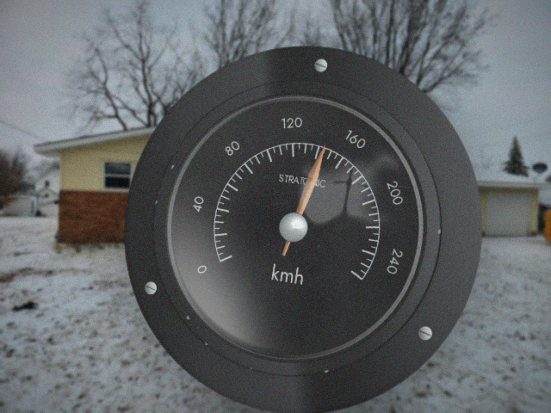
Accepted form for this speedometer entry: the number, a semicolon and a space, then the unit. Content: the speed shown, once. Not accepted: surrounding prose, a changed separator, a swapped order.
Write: 145; km/h
